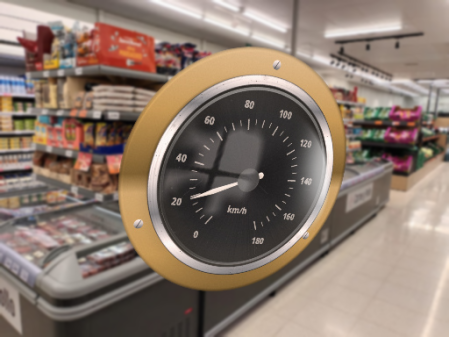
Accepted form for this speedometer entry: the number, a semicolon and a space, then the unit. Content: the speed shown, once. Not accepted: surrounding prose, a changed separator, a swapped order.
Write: 20; km/h
